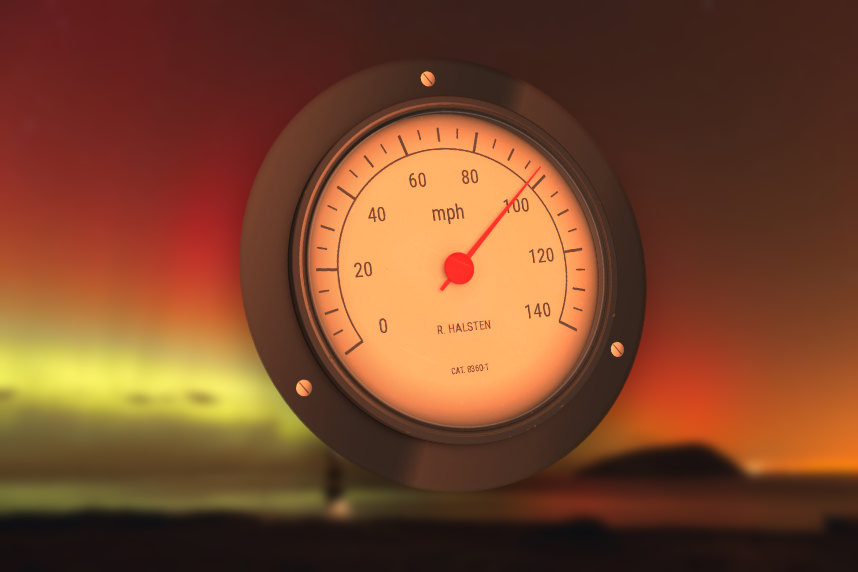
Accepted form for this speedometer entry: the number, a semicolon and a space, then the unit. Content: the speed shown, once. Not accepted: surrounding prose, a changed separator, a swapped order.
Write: 97.5; mph
